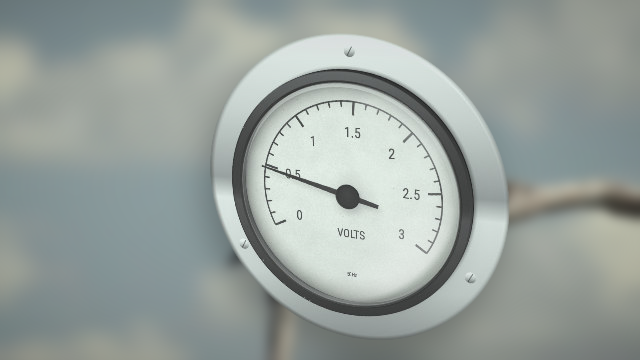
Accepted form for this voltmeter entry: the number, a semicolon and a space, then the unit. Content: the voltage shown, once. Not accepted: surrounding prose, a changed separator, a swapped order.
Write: 0.5; V
